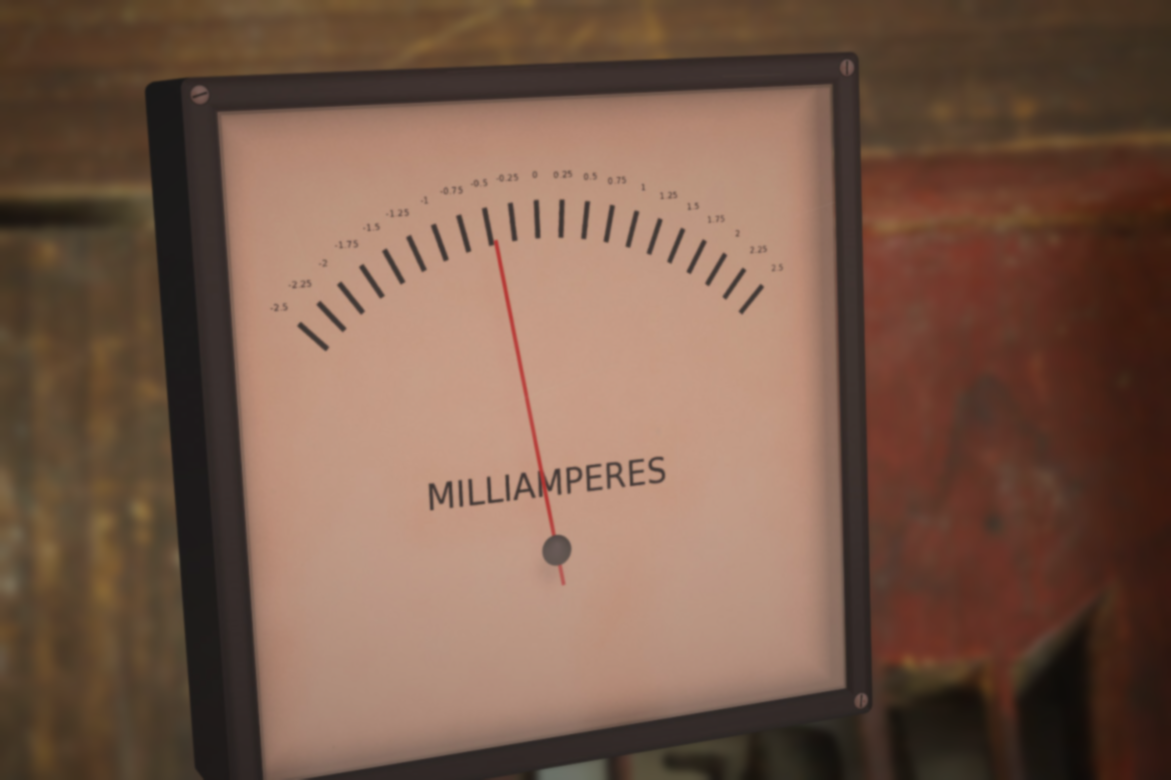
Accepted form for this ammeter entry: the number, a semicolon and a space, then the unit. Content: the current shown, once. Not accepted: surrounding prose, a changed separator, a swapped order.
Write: -0.5; mA
